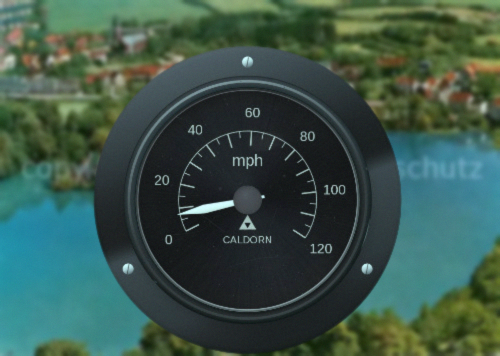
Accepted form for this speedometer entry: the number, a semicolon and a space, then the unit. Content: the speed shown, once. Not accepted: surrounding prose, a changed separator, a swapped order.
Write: 7.5; mph
